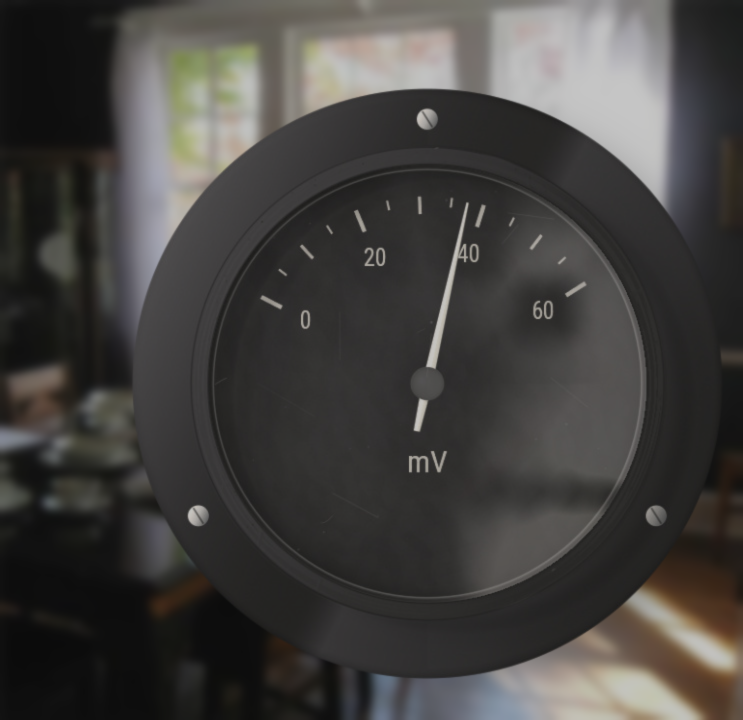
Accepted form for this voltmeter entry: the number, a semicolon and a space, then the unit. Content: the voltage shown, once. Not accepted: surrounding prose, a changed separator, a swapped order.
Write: 37.5; mV
